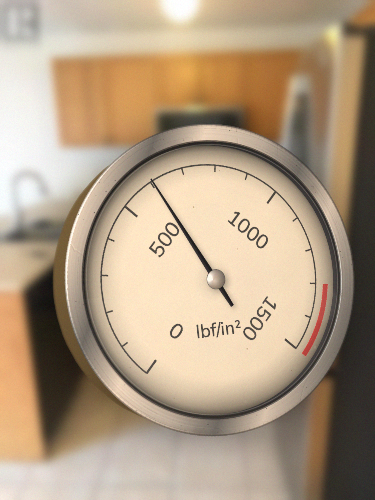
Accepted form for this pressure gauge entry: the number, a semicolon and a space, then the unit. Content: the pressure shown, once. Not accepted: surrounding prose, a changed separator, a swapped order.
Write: 600; psi
